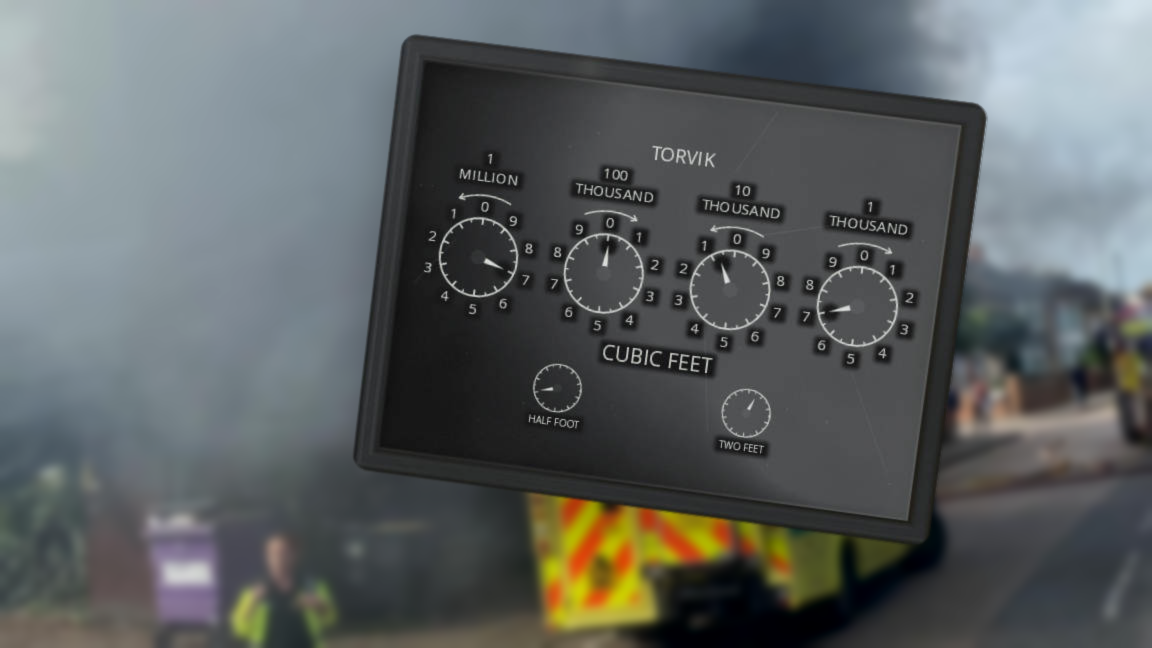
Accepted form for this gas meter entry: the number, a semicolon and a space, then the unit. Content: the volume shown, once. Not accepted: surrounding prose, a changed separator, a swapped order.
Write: 700700; ft³
